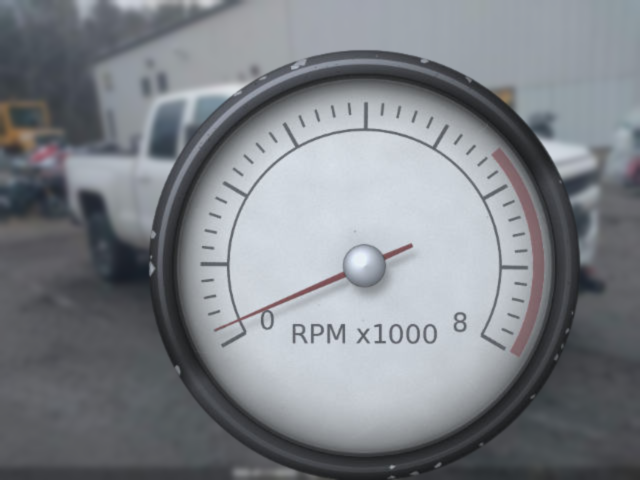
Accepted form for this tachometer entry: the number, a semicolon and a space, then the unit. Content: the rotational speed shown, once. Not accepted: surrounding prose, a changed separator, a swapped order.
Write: 200; rpm
